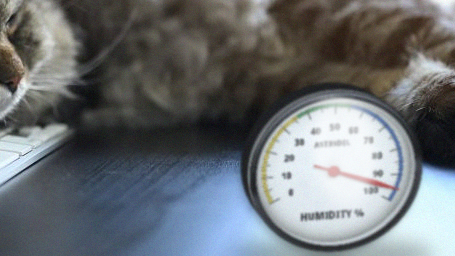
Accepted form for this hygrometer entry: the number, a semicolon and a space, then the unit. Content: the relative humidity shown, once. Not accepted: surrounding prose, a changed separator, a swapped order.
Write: 95; %
